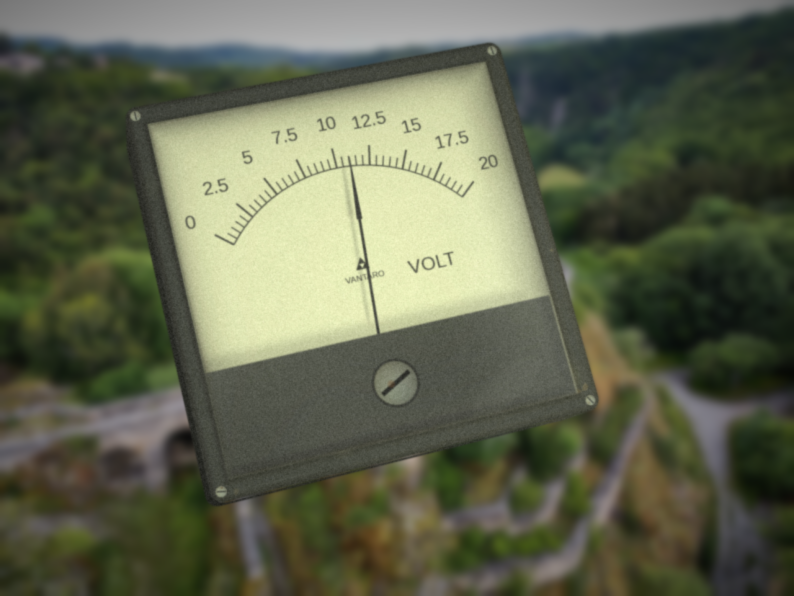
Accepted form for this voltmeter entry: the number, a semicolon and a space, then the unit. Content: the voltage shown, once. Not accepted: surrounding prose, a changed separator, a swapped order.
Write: 11; V
